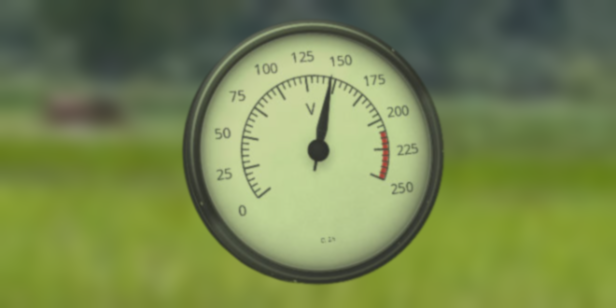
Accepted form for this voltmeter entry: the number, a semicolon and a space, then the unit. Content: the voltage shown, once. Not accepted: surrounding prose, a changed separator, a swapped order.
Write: 145; V
